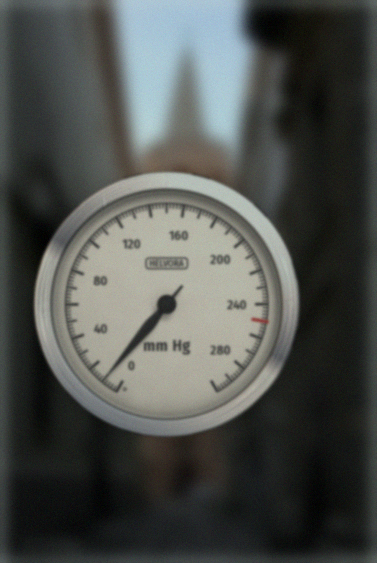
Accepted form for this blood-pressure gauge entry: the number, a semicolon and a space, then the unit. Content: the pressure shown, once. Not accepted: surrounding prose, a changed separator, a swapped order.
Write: 10; mmHg
